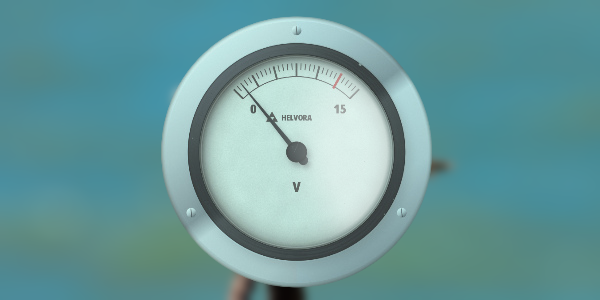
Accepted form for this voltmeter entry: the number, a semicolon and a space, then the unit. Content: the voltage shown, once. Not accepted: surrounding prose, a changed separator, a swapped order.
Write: 1; V
